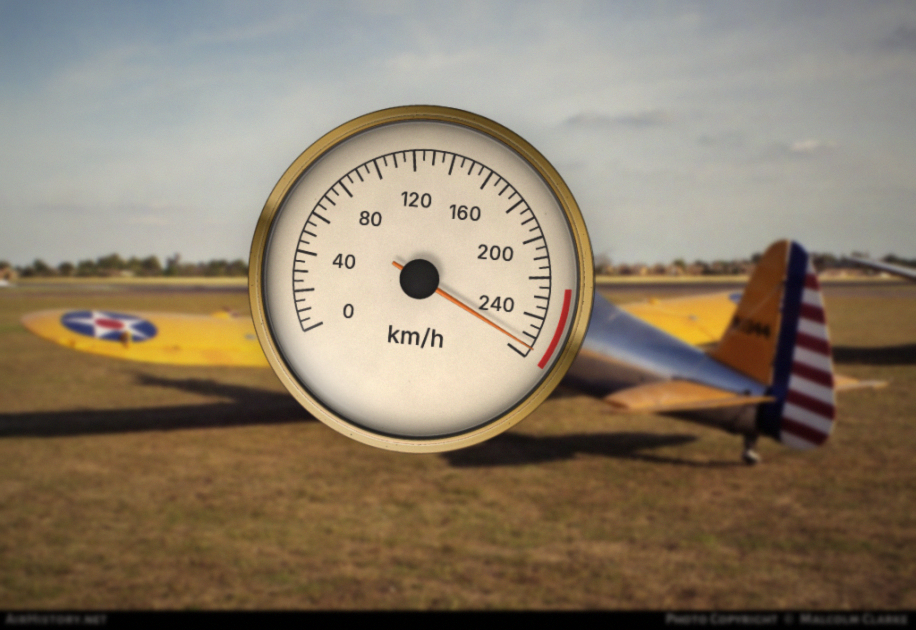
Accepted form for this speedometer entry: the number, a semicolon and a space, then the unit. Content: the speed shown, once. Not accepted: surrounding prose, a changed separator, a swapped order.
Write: 255; km/h
